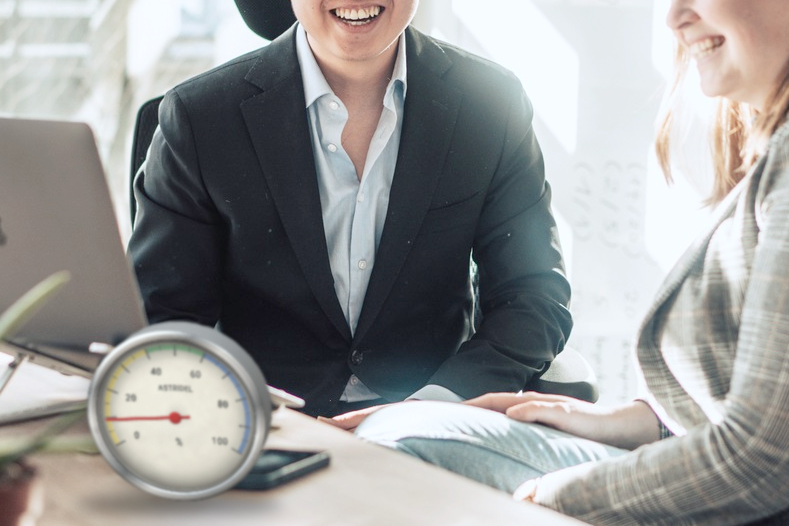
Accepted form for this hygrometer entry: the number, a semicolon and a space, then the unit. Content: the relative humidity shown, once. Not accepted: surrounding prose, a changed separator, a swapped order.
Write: 10; %
